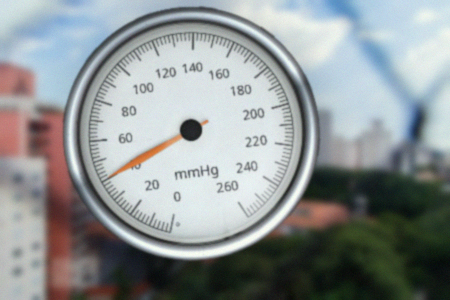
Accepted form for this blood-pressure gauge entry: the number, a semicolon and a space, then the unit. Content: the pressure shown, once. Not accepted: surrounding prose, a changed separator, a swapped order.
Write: 40; mmHg
